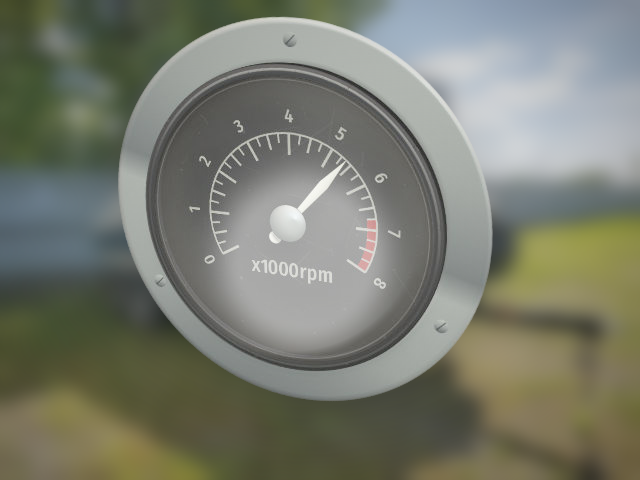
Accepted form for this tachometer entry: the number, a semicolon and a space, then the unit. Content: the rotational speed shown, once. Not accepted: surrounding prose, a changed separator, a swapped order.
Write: 5375; rpm
